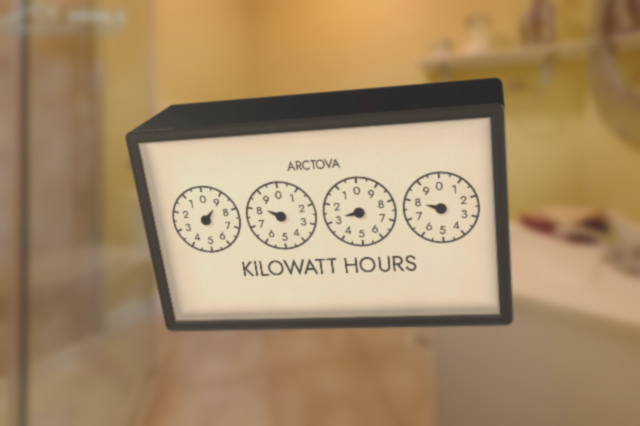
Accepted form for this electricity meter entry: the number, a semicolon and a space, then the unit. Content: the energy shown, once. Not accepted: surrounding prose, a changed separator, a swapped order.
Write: 8828; kWh
